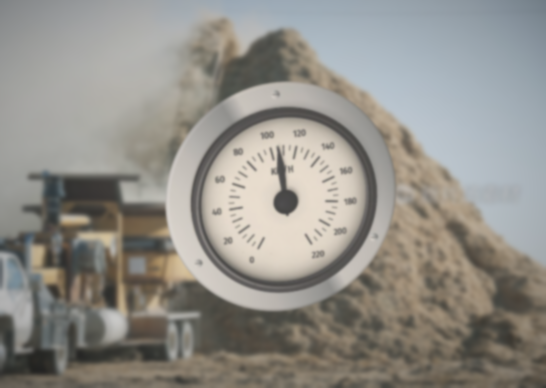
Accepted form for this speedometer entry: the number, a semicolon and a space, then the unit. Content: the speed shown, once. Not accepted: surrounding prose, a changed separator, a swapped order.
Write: 105; km/h
